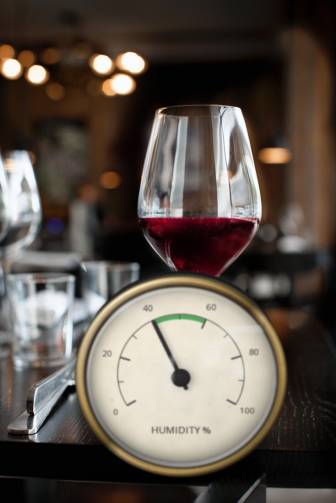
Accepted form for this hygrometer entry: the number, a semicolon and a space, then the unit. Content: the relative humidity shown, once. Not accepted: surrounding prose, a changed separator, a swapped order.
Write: 40; %
